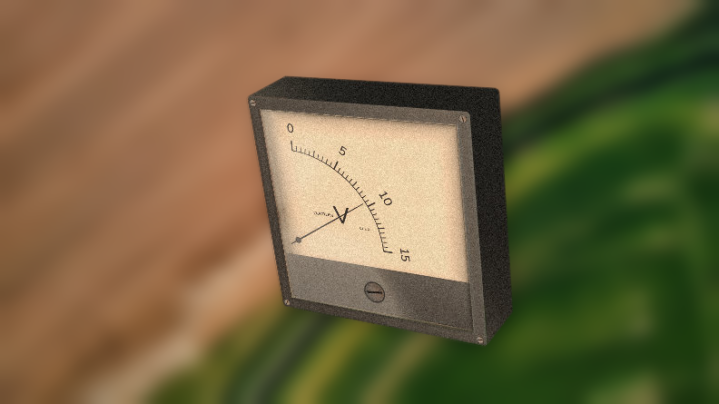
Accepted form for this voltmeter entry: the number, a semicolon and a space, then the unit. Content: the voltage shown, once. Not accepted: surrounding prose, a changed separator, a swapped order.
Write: 9.5; V
